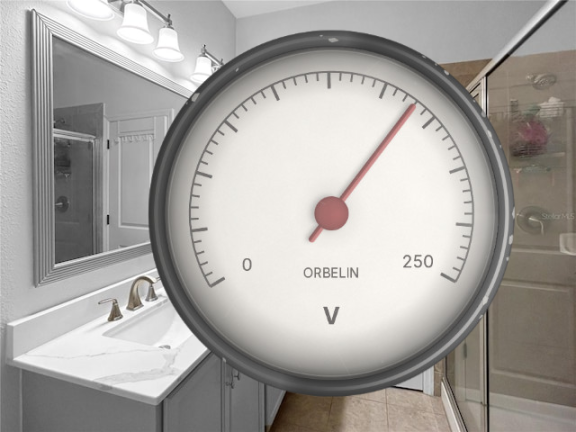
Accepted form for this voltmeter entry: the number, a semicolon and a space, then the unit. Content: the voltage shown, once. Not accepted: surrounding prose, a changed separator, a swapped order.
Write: 165; V
